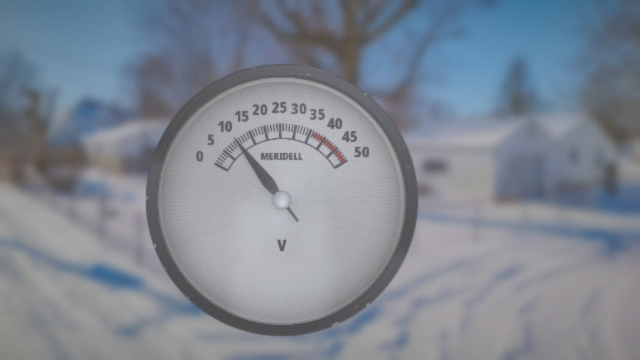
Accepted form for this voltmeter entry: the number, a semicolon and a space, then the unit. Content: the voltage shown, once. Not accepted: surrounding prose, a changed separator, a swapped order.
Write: 10; V
